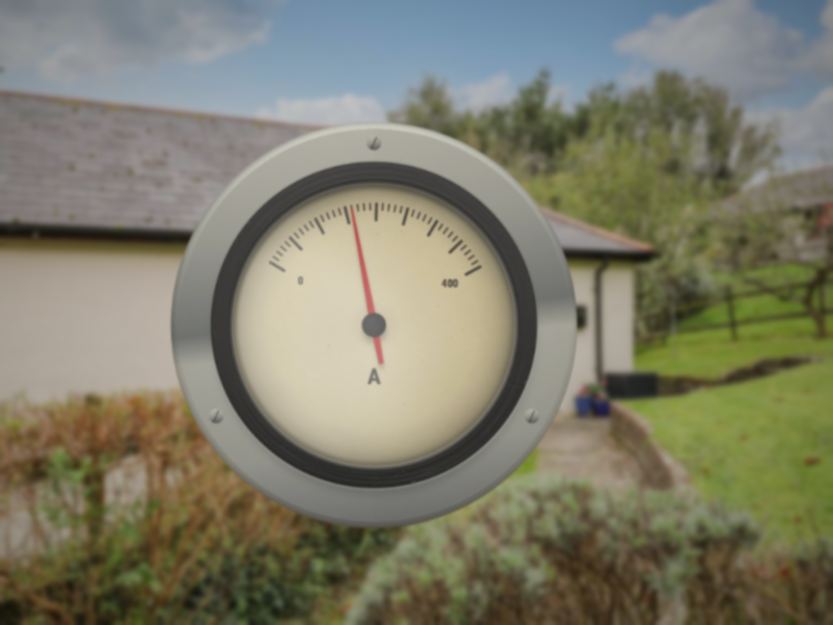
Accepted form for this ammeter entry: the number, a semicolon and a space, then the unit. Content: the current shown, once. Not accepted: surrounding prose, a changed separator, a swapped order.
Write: 160; A
